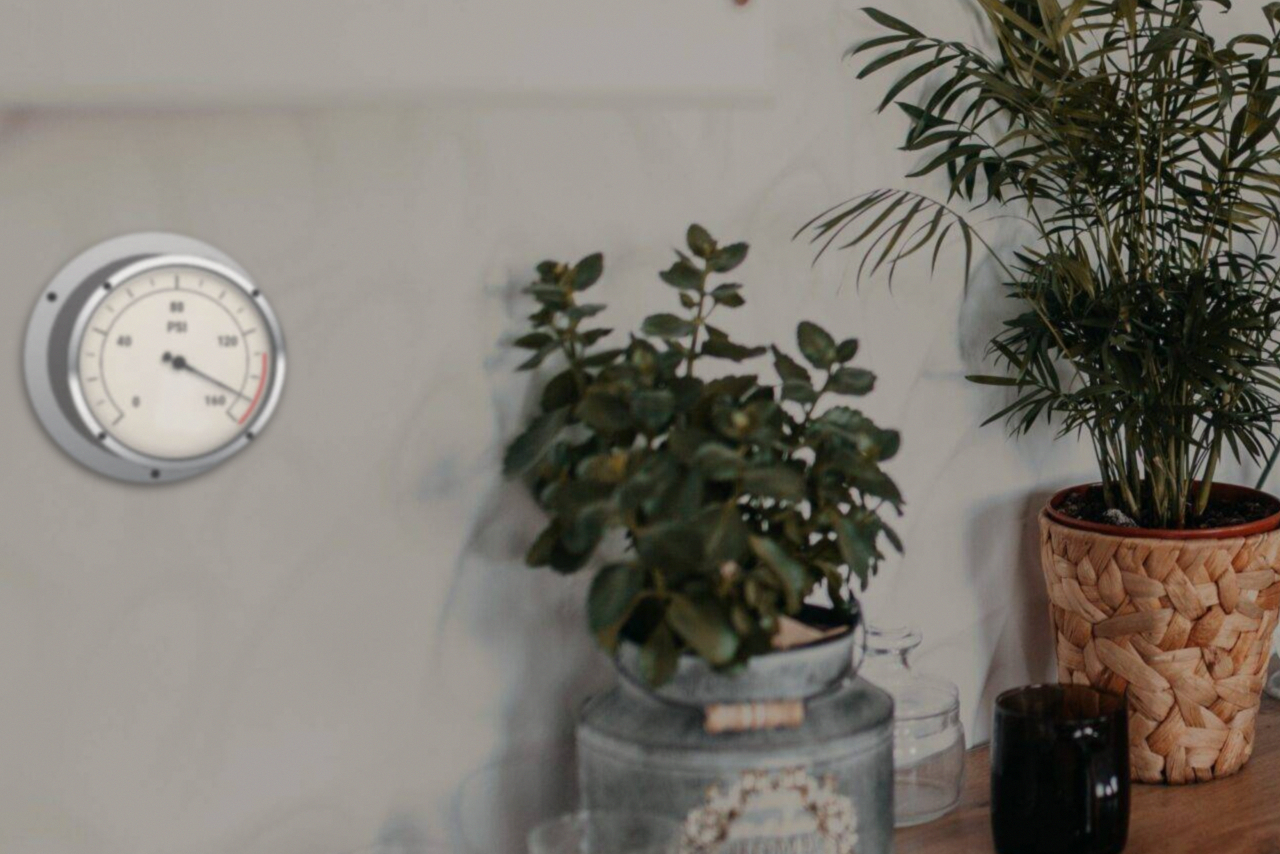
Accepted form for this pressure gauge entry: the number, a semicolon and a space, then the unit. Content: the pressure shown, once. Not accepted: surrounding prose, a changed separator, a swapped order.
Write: 150; psi
